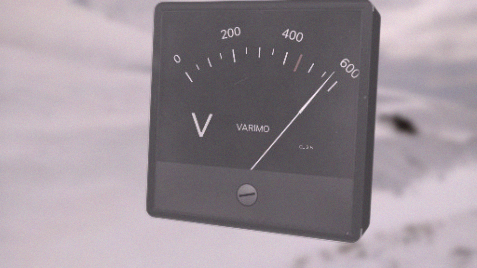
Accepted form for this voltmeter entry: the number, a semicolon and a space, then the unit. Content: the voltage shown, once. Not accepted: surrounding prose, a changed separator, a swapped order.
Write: 575; V
